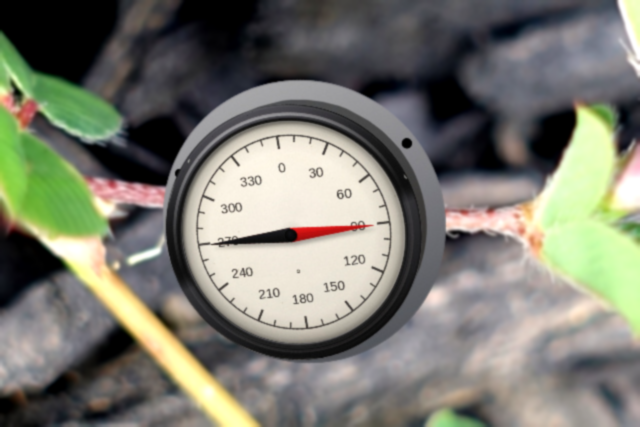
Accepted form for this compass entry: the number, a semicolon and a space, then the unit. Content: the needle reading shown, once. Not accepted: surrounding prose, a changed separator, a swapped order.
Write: 90; °
